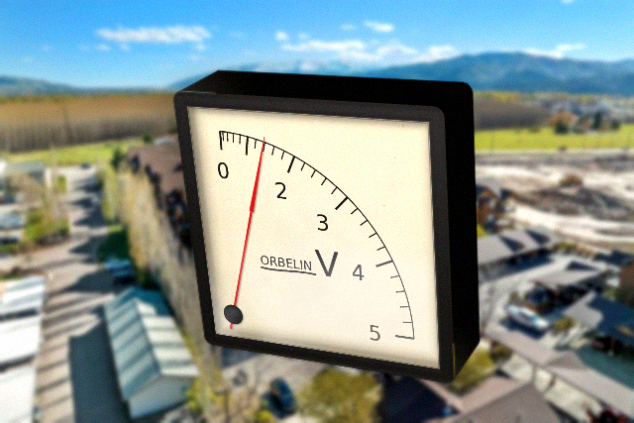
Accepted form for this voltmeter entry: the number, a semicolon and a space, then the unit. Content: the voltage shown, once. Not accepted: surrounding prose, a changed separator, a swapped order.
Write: 1.4; V
